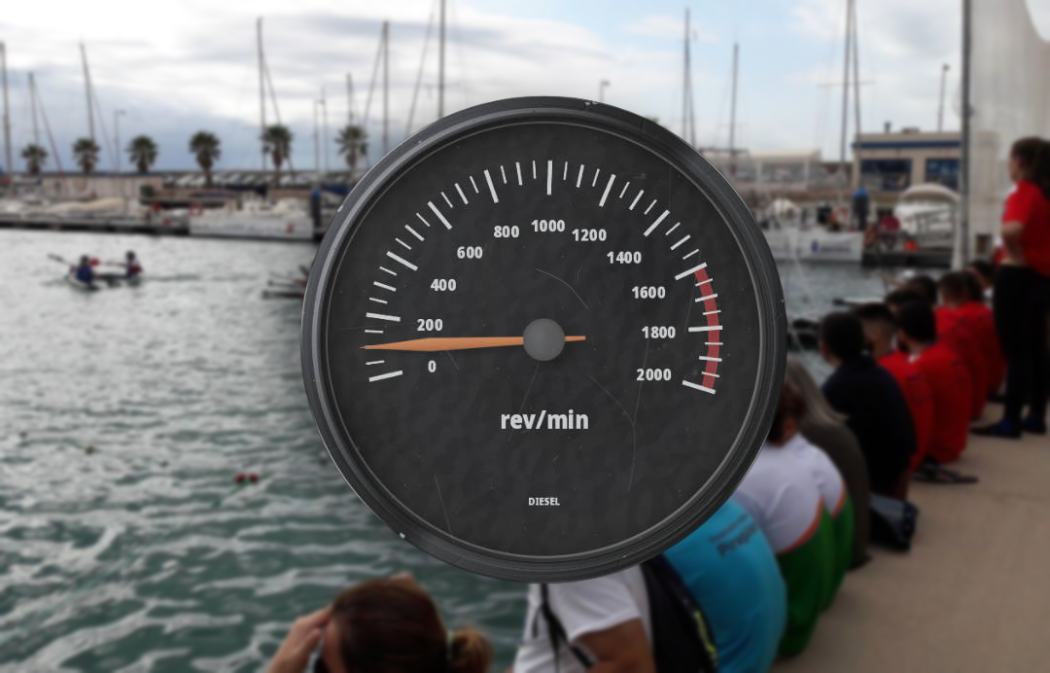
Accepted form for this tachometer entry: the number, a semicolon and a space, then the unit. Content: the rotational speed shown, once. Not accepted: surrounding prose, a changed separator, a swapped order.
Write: 100; rpm
